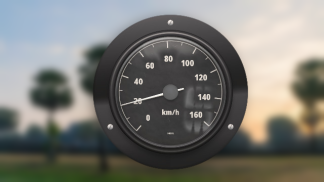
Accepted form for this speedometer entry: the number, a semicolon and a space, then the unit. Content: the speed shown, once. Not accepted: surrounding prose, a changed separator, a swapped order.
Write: 20; km/h
